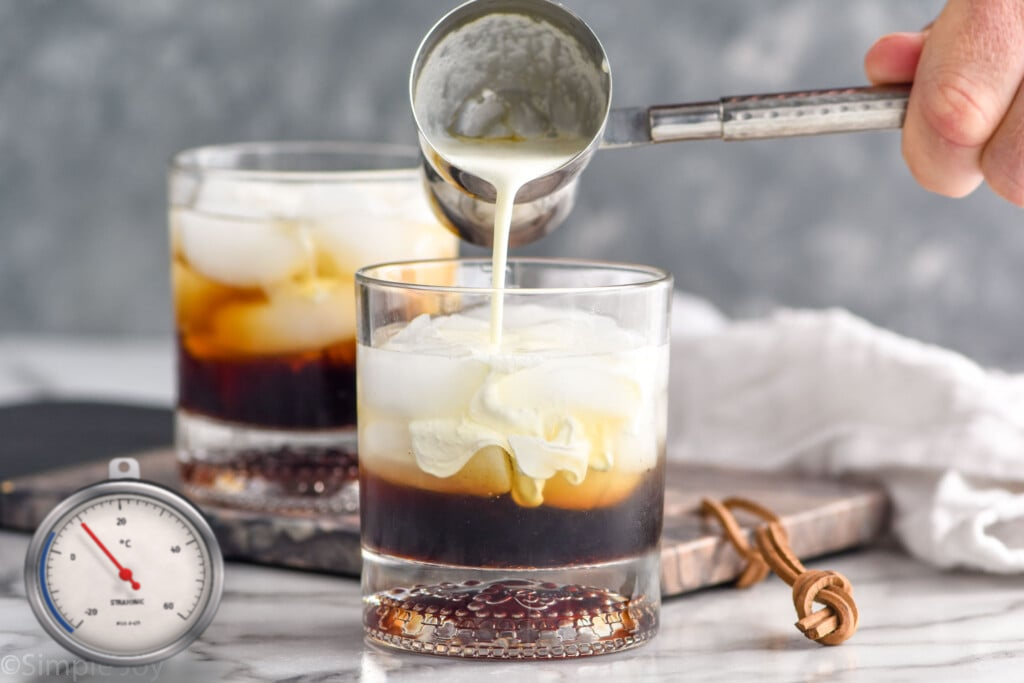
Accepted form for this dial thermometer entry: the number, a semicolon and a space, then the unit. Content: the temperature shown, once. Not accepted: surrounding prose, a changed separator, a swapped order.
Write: 10; °C
